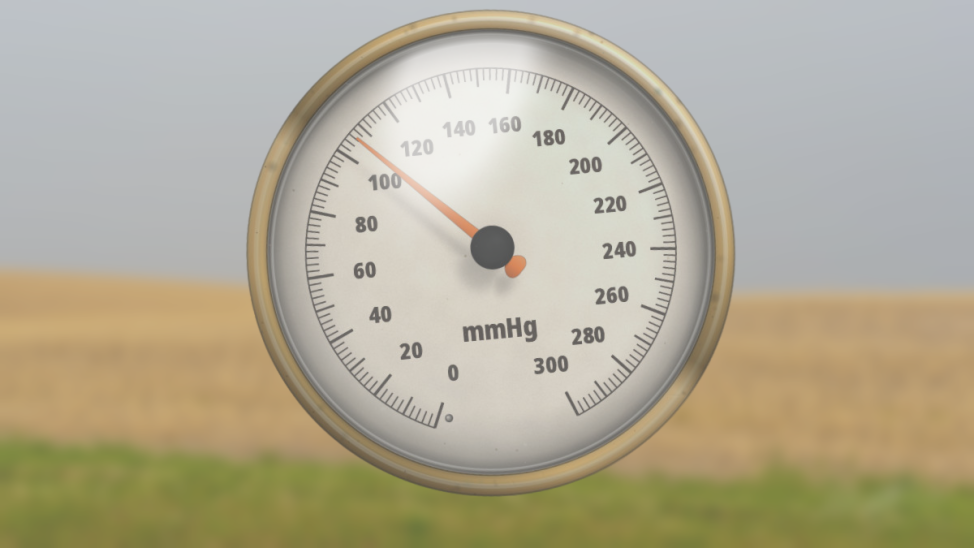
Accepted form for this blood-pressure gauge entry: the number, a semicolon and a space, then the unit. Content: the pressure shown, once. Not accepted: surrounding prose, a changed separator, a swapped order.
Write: 106; mmHg
